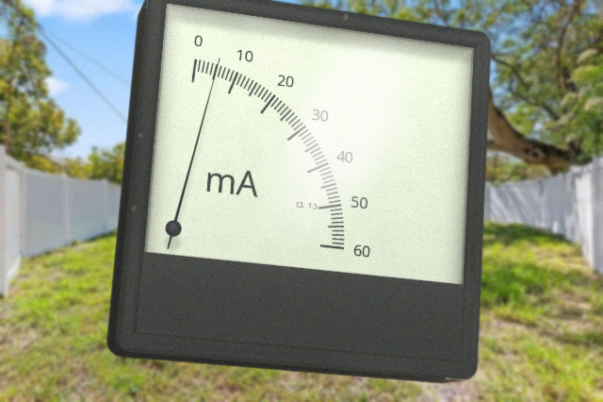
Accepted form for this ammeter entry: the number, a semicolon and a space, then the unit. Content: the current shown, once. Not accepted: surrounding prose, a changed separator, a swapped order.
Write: 5; mA
